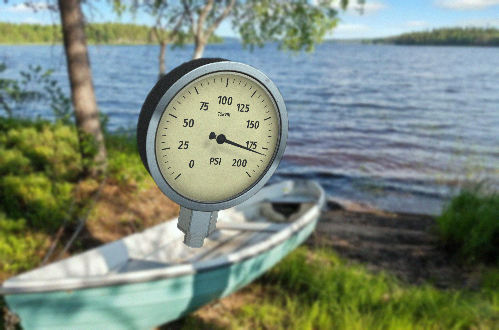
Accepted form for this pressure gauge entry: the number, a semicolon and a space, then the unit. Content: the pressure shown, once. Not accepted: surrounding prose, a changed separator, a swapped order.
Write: 180; psi
